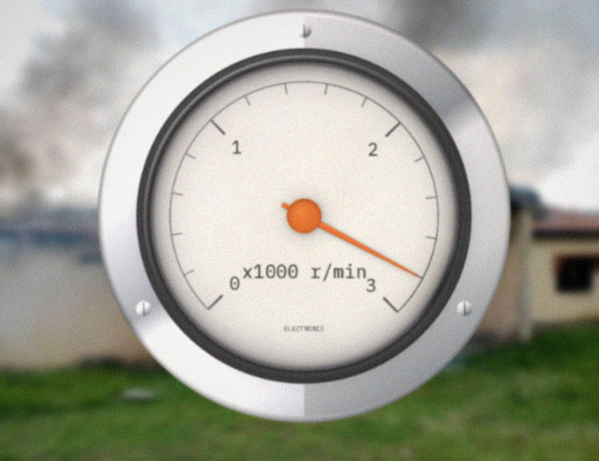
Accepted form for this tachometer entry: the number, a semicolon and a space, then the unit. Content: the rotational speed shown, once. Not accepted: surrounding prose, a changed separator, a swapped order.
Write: 2800; rpm
